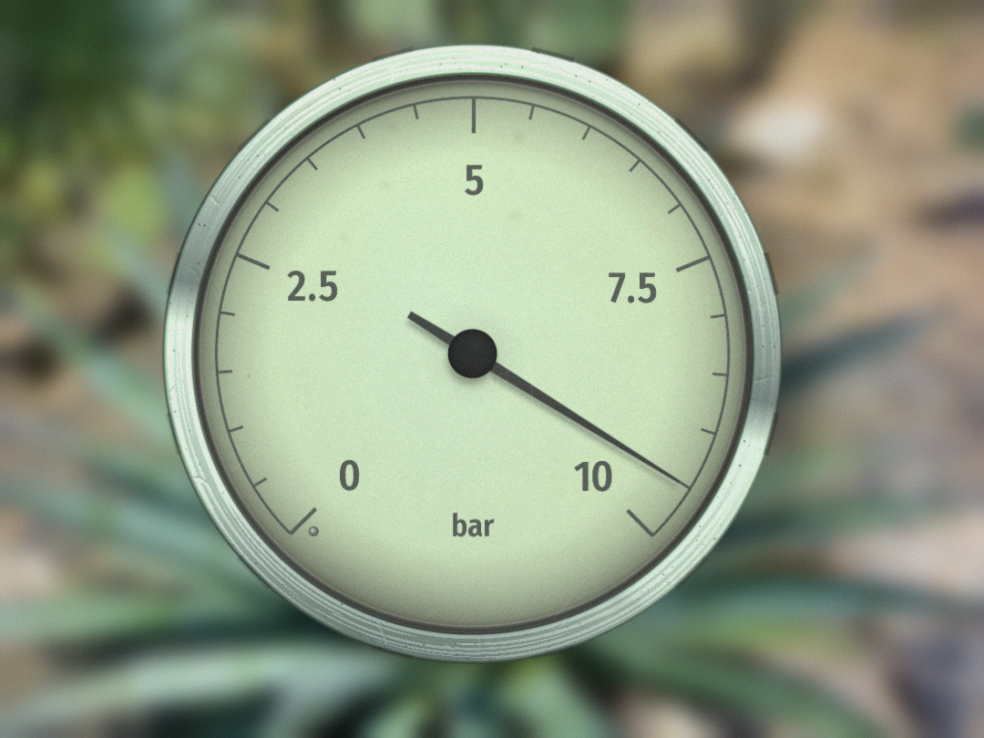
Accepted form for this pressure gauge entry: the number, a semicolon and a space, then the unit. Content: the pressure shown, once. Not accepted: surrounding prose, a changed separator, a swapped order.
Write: 9.5; bar
